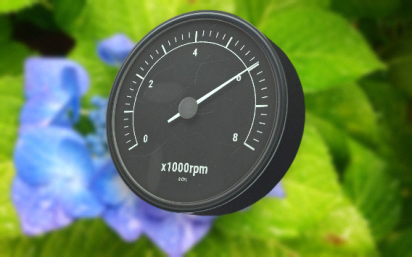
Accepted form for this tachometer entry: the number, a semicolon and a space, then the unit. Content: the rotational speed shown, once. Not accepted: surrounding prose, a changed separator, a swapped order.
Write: 6000; rpm
